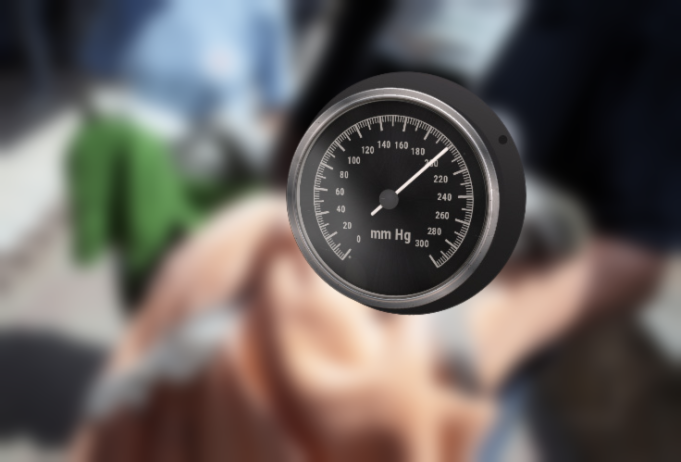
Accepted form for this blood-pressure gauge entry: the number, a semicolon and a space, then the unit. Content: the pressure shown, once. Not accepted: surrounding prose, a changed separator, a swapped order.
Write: 200; mmHg
